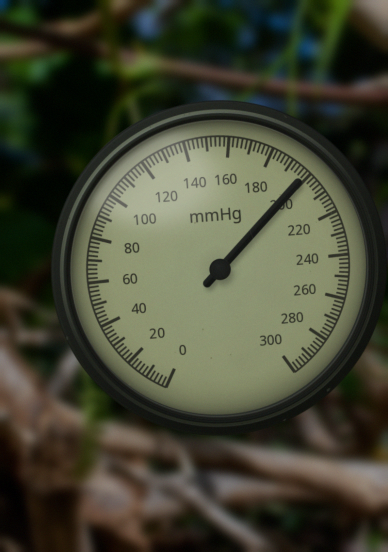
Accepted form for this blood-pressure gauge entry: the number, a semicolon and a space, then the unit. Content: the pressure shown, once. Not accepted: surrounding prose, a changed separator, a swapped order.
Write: 198; mmHg
